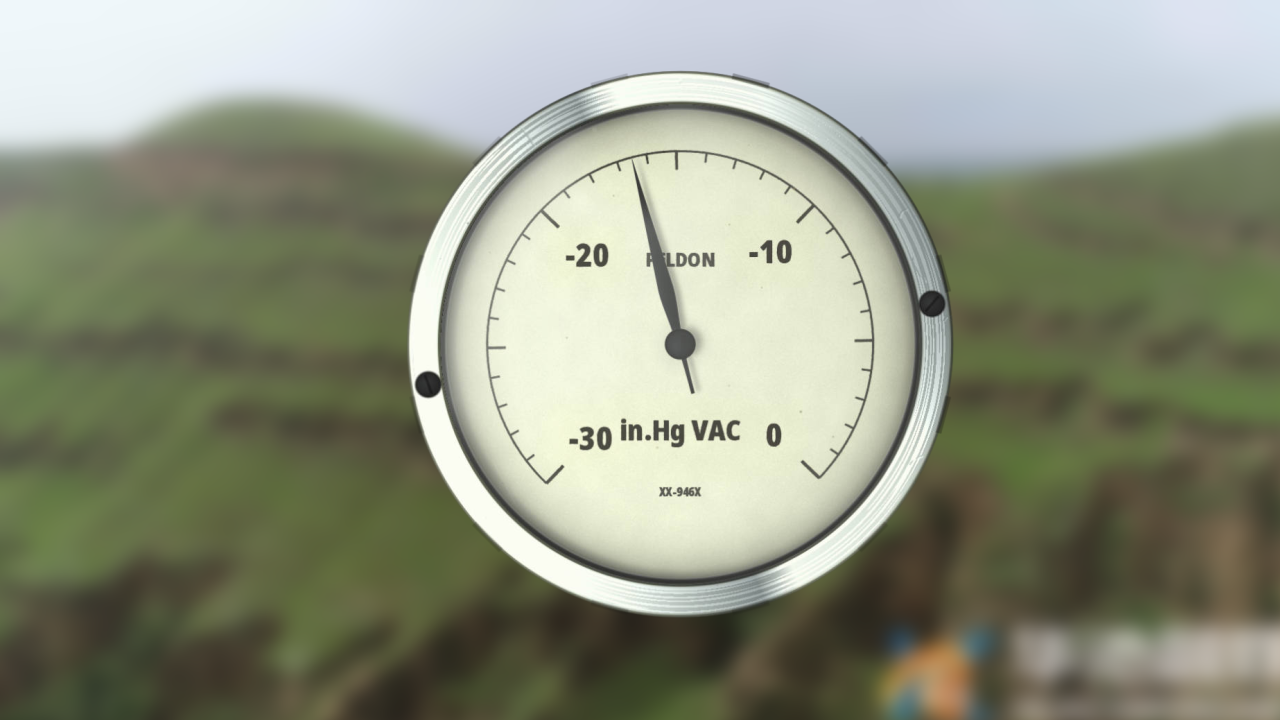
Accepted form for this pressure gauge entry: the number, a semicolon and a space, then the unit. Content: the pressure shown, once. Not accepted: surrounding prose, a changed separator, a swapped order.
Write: -16.5; inHg
